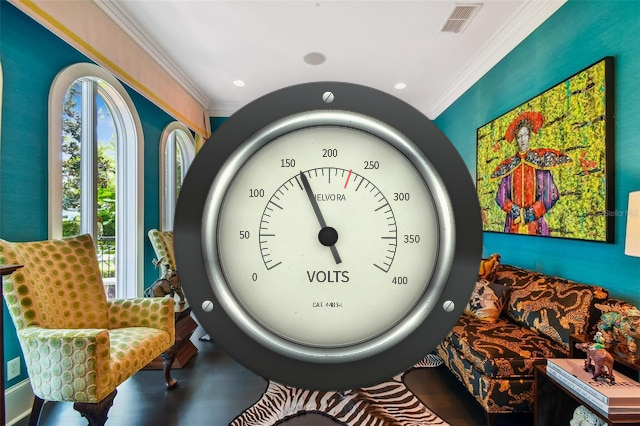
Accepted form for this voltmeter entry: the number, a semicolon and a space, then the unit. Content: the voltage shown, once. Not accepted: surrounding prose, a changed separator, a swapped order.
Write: 160; V
